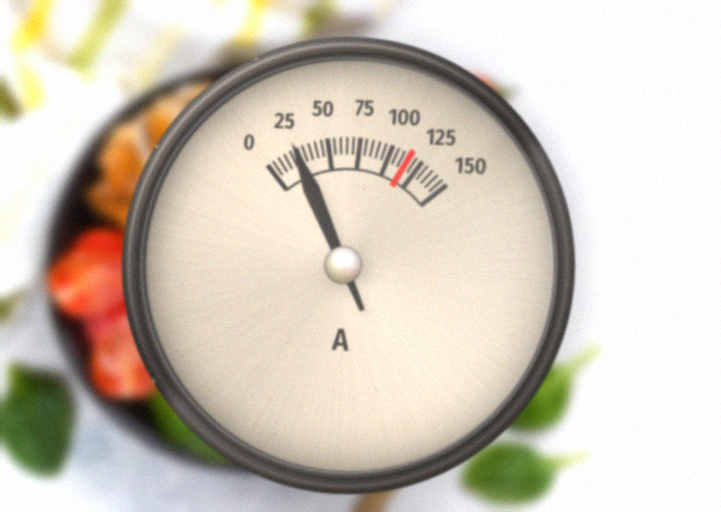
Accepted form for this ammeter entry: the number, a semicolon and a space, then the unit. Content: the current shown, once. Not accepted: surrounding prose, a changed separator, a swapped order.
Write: 25; A
